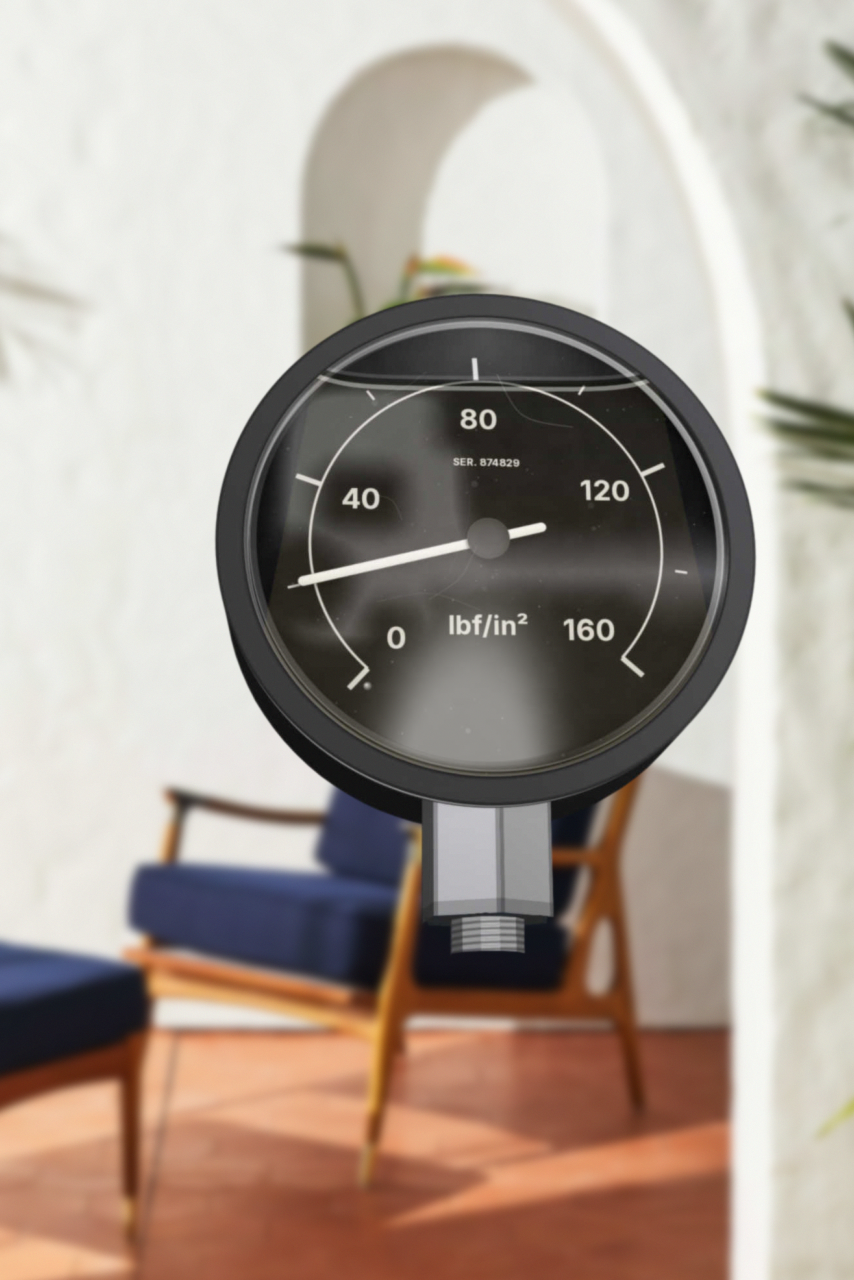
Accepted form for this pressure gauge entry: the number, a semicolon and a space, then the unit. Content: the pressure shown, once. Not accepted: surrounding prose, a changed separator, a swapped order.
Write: 20; psi
